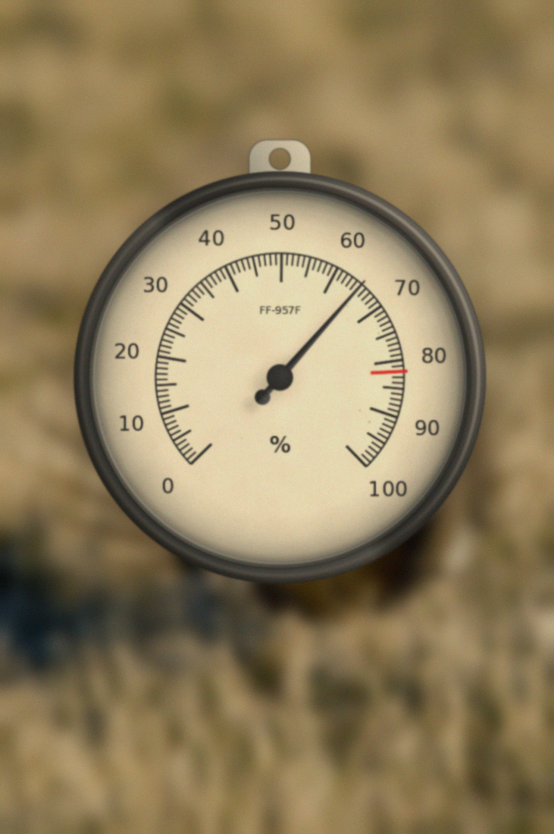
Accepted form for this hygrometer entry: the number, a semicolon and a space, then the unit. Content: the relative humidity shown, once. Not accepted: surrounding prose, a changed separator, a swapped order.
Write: 65; %
